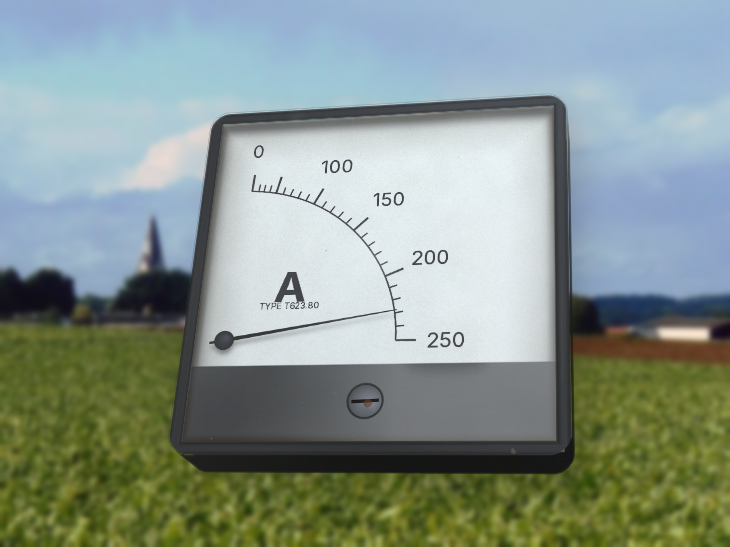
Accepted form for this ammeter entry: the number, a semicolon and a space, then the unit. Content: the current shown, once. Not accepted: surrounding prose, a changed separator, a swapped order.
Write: 230; A
